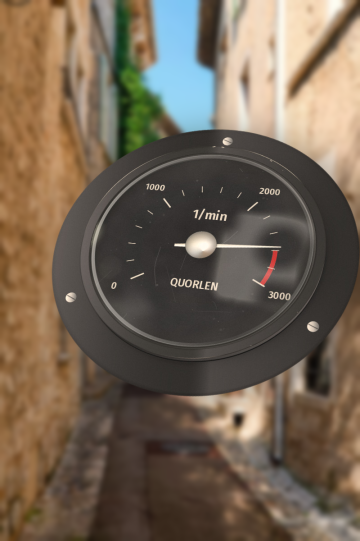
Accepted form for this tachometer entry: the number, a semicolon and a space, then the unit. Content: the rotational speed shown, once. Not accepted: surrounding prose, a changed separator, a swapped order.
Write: 2600; rpm
